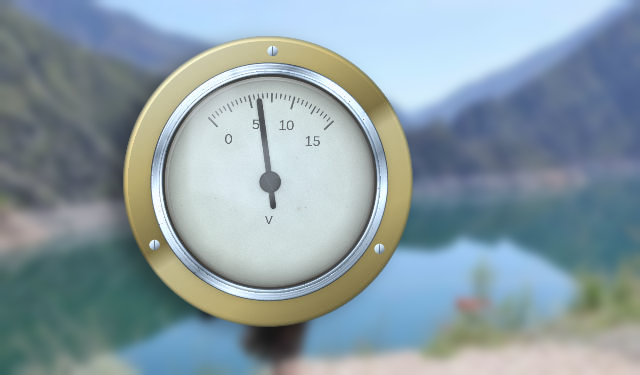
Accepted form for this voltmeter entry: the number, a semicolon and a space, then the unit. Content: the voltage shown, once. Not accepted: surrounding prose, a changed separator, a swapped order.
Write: 6; V
